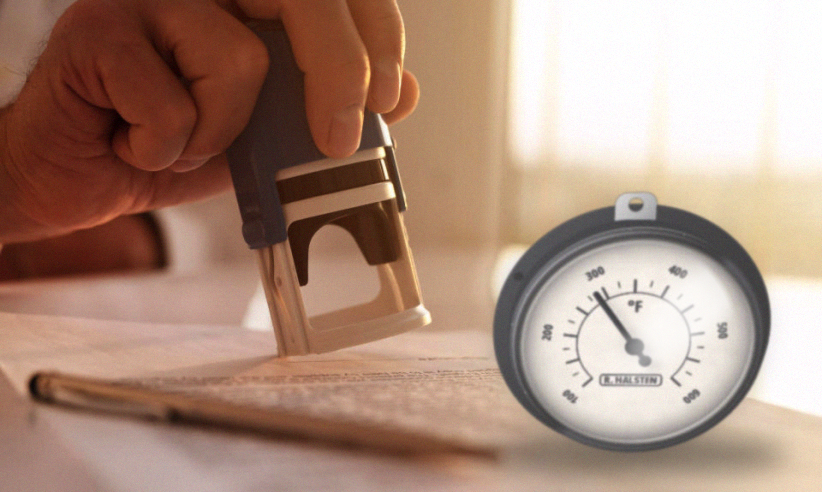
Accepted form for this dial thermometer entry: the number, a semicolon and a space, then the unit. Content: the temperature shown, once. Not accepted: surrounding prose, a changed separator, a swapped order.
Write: 287.5; °F
